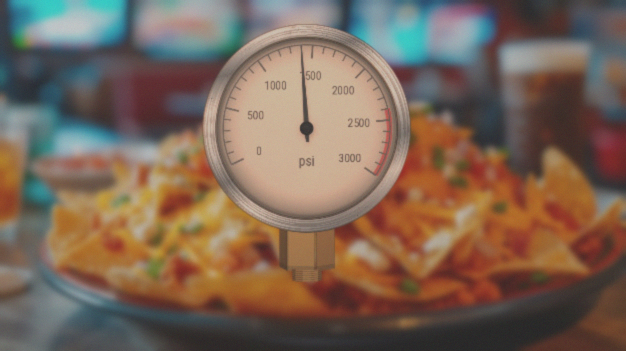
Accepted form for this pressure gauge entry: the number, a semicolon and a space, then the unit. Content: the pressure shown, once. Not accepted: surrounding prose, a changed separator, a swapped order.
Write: 1400; psi
